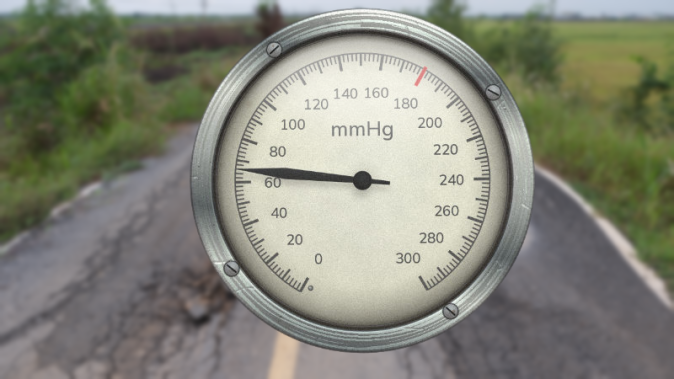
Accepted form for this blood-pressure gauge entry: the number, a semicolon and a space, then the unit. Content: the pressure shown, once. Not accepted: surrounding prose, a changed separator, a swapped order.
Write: 66; mmHg
